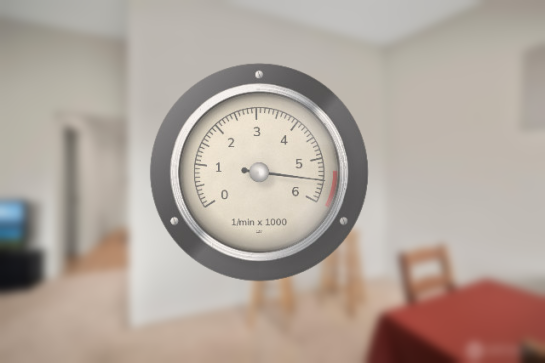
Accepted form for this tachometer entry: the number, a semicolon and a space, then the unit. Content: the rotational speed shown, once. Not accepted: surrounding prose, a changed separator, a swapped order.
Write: 5500; rpm
